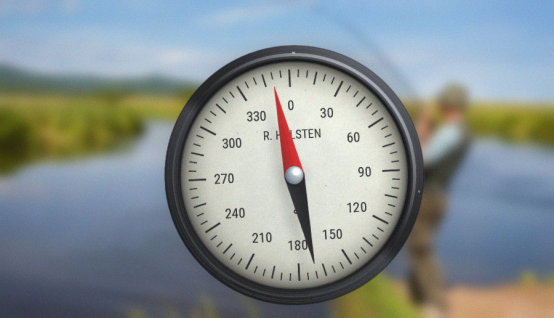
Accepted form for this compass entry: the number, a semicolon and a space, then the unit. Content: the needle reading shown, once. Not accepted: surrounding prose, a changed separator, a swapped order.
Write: 350; °
